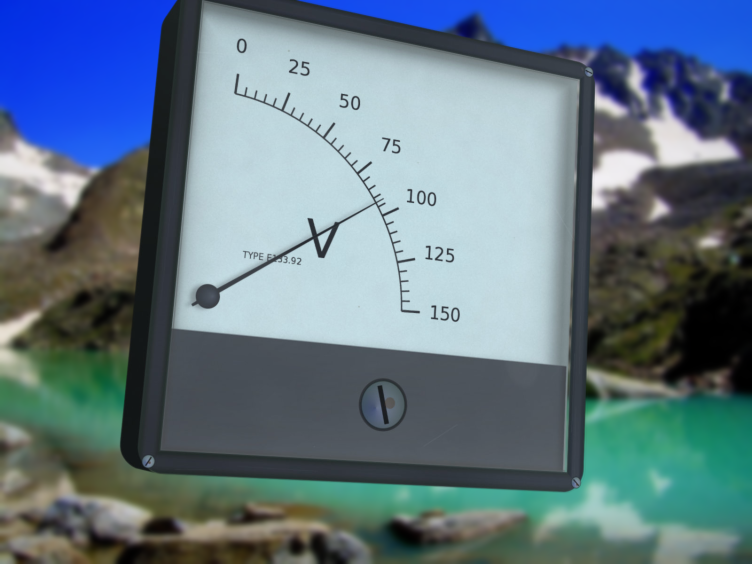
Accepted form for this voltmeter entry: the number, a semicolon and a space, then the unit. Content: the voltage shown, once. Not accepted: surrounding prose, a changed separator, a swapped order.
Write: 92.5; V
